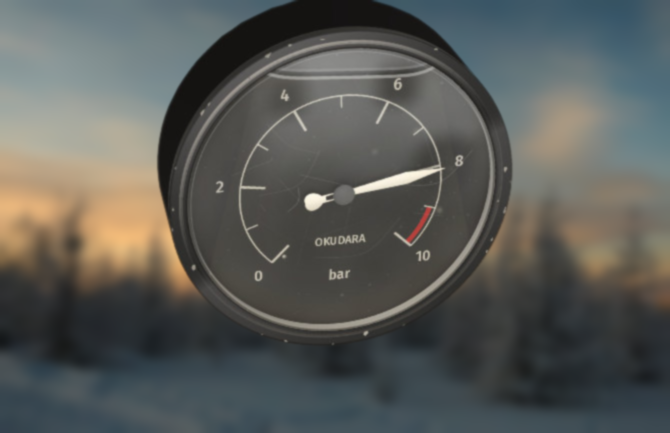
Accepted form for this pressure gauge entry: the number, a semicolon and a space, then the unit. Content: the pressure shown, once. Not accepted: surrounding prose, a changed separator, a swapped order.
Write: 8; bar
